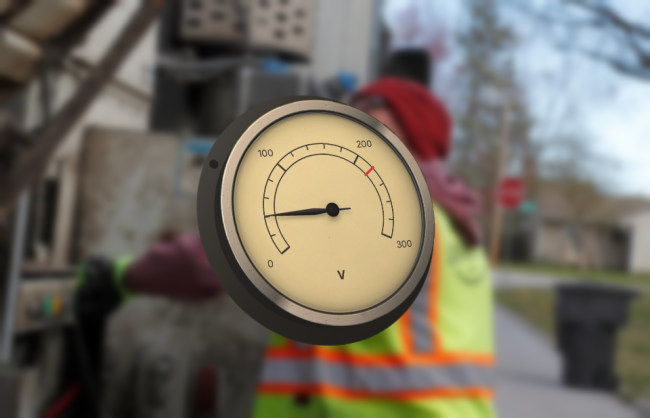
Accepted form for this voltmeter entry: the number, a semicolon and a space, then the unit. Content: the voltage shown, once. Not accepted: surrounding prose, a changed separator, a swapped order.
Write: 40; V
